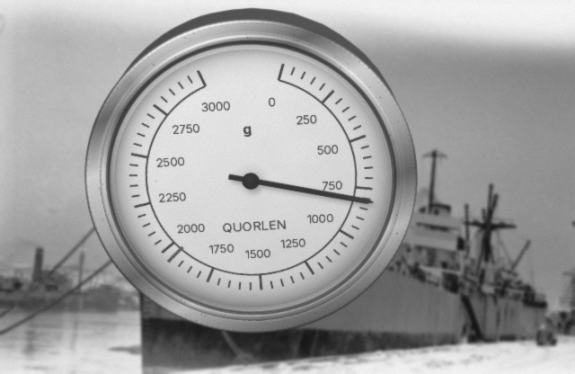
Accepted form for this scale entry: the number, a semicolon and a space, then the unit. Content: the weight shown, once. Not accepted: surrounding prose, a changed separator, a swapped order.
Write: 800; g
